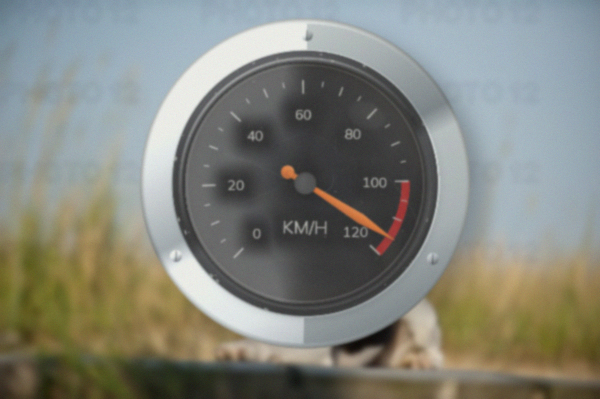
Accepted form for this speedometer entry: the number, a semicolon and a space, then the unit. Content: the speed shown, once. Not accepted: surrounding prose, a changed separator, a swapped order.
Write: 115; km/h
